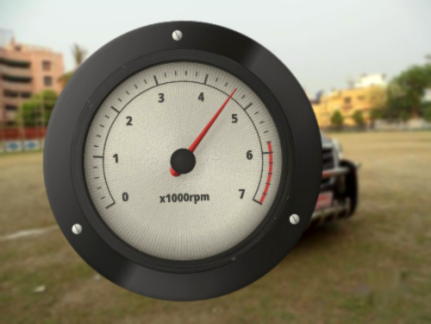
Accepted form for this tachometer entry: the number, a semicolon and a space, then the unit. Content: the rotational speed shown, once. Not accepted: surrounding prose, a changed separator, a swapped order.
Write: 4600; rpm
